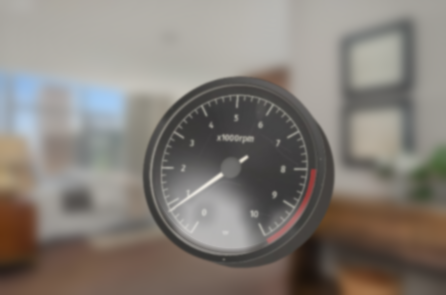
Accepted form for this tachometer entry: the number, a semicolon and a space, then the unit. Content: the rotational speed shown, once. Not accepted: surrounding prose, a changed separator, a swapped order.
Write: 800; rpm
